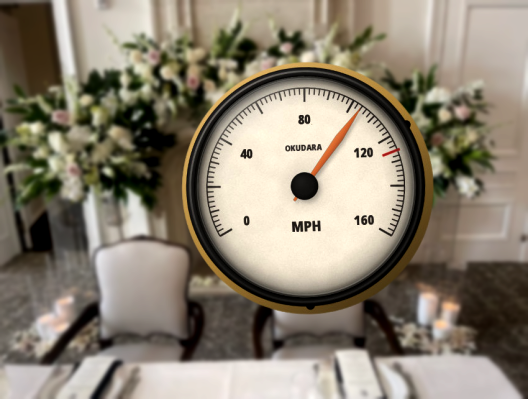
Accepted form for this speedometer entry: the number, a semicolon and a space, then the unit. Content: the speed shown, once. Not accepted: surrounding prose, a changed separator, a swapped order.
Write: 104; mph
